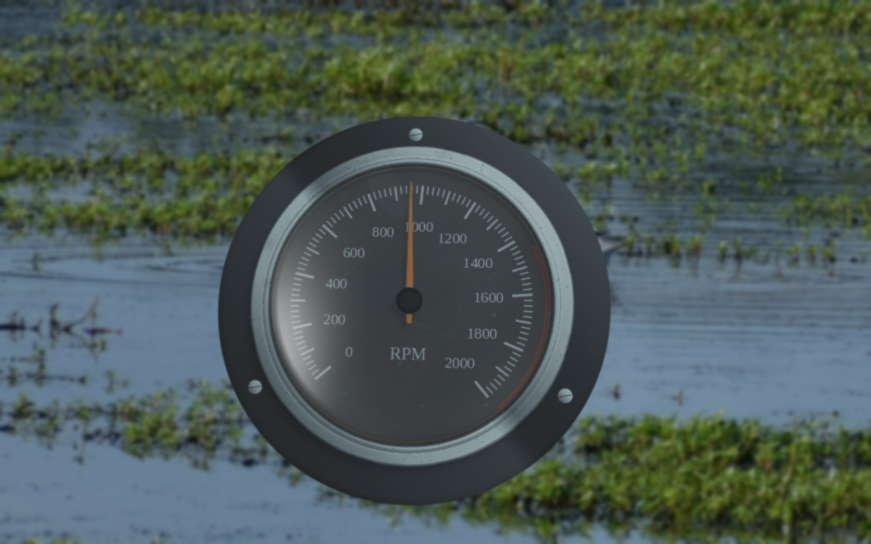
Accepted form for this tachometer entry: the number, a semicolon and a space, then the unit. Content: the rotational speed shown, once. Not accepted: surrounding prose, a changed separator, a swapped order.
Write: 960; rpm
